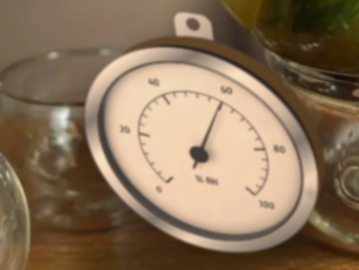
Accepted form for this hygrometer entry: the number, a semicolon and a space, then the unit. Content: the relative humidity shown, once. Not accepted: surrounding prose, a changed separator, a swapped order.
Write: 60; %
